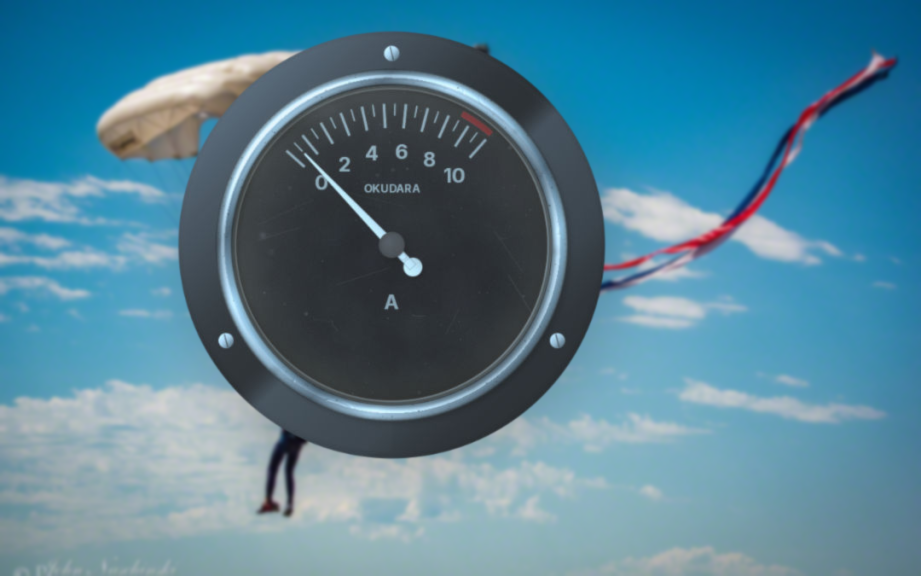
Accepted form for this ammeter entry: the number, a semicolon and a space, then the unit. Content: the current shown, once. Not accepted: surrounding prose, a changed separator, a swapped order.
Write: 0.5; A
